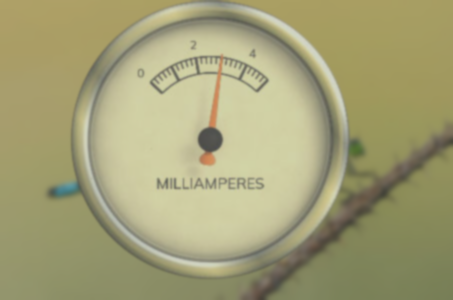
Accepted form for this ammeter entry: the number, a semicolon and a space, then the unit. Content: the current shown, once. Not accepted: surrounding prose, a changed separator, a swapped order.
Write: 3; mA
